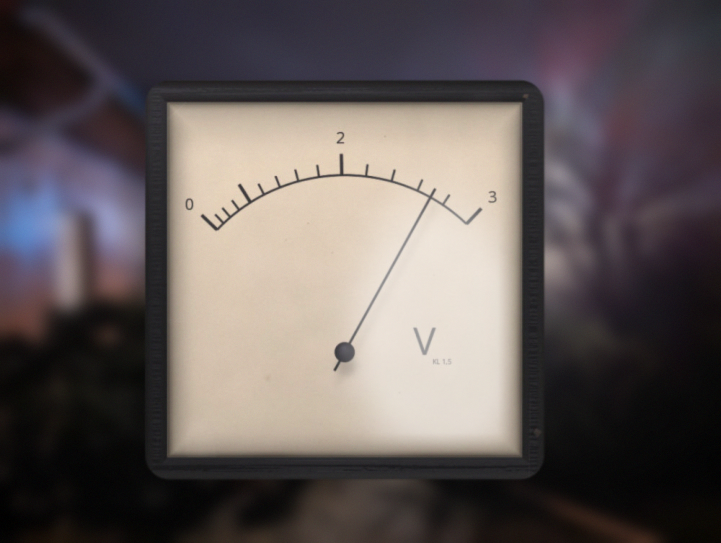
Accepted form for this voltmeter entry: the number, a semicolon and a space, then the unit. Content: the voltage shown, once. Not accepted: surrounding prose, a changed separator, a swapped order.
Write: 2.7; V
